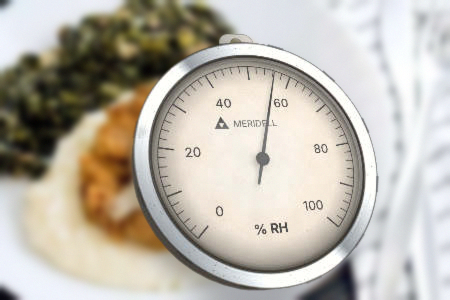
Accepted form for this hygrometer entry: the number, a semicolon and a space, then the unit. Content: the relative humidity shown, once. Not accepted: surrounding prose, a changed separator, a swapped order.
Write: 56; %
